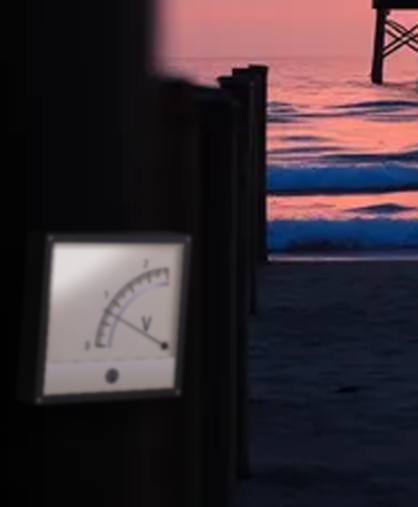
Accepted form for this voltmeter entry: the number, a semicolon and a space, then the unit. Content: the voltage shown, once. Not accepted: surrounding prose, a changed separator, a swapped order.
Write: 0.75; V
